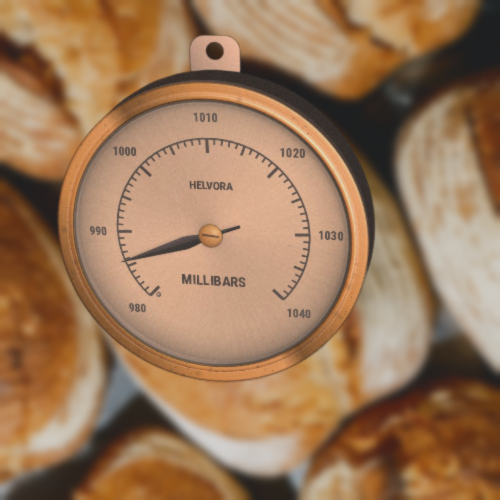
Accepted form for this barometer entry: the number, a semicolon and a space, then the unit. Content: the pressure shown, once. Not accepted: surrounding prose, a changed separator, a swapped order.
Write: 986; mbar
